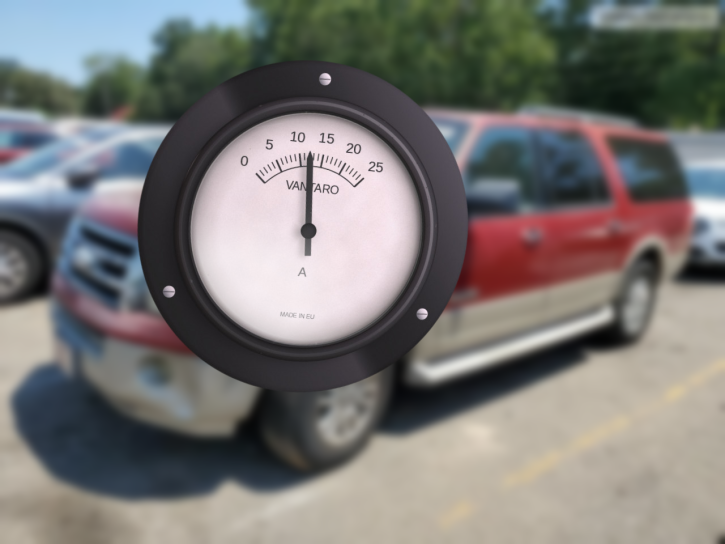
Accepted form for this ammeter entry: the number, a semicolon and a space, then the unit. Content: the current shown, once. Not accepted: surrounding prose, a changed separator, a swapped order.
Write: 12; A
